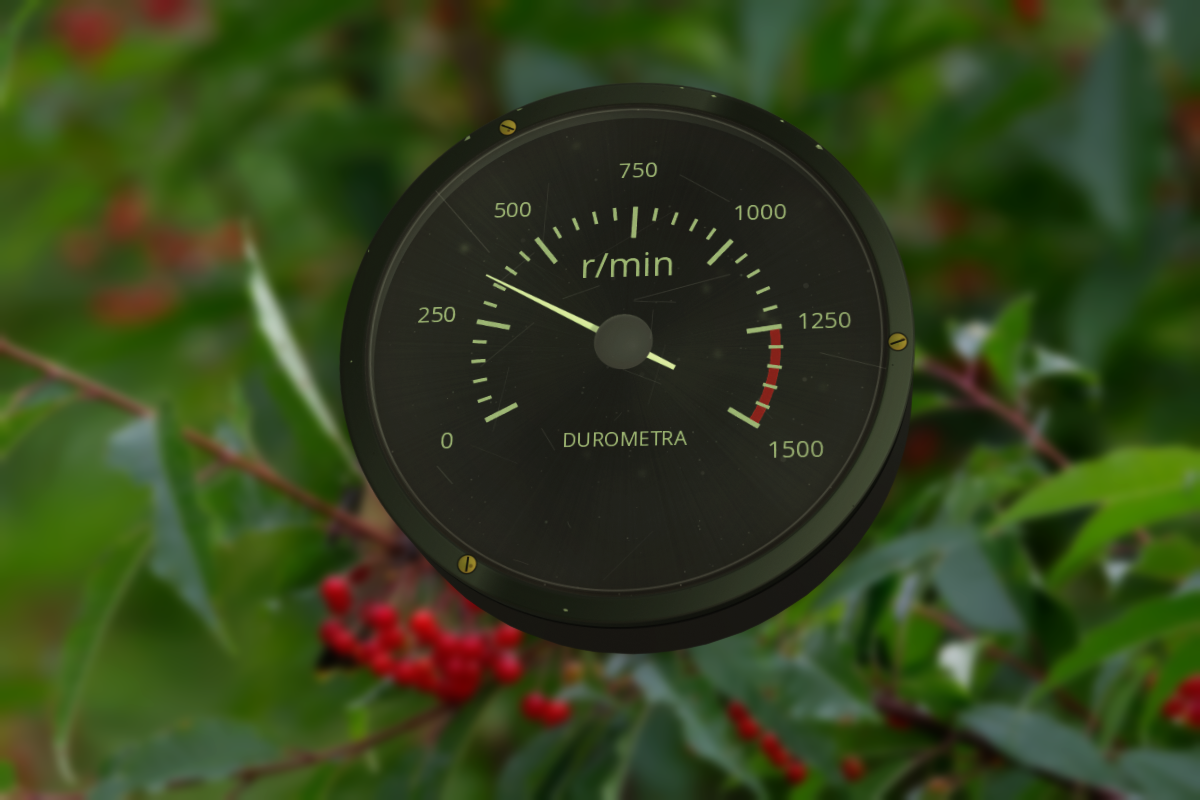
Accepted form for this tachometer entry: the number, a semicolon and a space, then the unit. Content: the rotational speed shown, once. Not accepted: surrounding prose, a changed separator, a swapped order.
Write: 350; rpm
